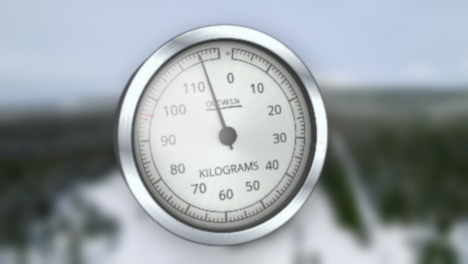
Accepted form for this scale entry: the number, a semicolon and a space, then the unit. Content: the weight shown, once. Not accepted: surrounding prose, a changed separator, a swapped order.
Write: 115; kg
